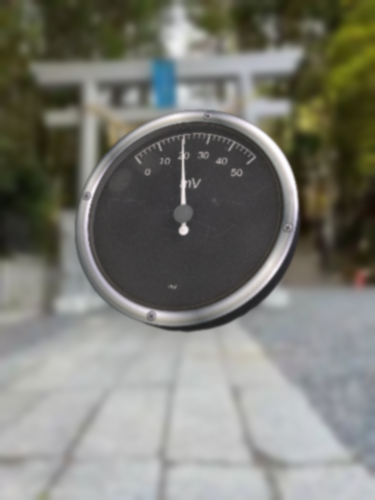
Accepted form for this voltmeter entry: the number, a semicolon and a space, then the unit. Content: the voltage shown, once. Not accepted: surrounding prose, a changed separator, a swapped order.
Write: 20; mV
